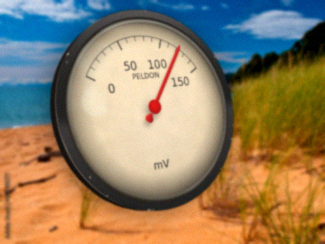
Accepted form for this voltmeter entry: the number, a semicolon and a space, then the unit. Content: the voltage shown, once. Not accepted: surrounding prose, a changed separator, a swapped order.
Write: 120; mV
